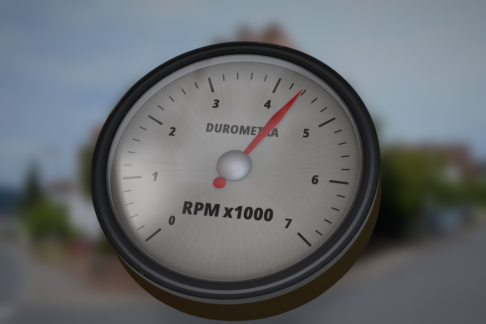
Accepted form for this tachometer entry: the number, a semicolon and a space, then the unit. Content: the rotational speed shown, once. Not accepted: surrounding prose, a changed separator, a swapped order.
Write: 4400; rpm
